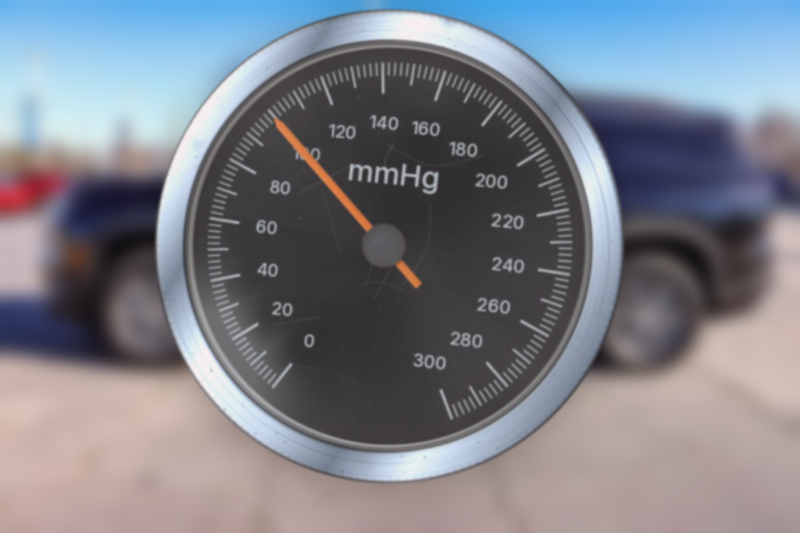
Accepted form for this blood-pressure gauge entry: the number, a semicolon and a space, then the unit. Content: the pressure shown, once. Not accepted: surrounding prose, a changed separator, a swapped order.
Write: 100; mmHg
